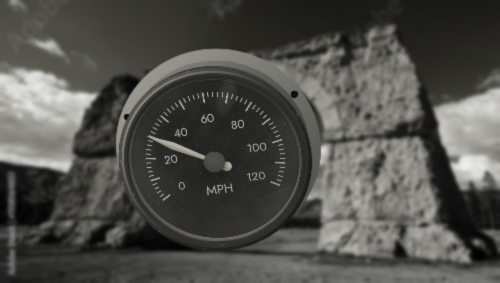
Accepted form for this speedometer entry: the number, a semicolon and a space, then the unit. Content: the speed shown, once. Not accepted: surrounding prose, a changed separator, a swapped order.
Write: 30; mph
